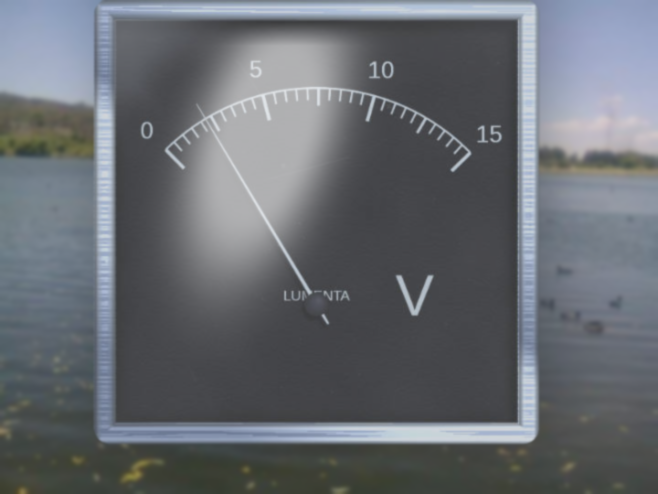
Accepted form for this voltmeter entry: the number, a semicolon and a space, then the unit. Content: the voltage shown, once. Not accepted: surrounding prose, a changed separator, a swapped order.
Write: 2.25; V
